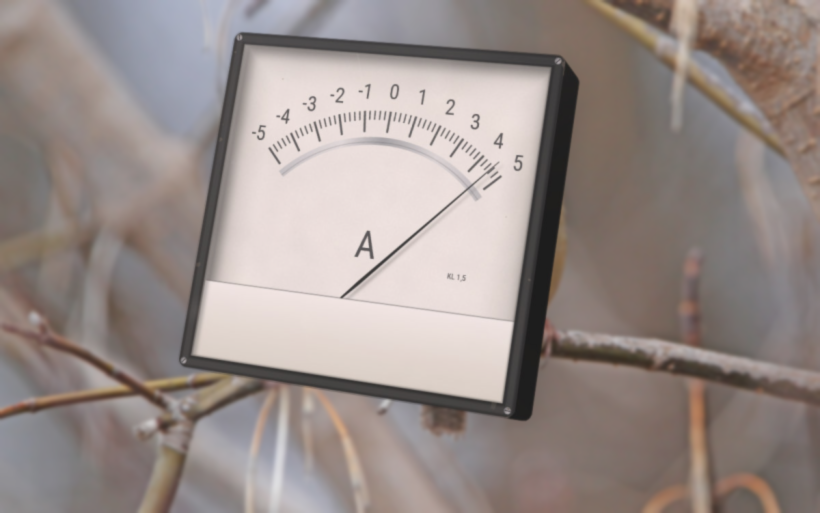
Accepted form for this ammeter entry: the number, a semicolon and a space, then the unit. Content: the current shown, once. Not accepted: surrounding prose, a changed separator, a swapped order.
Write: 4.6; A
